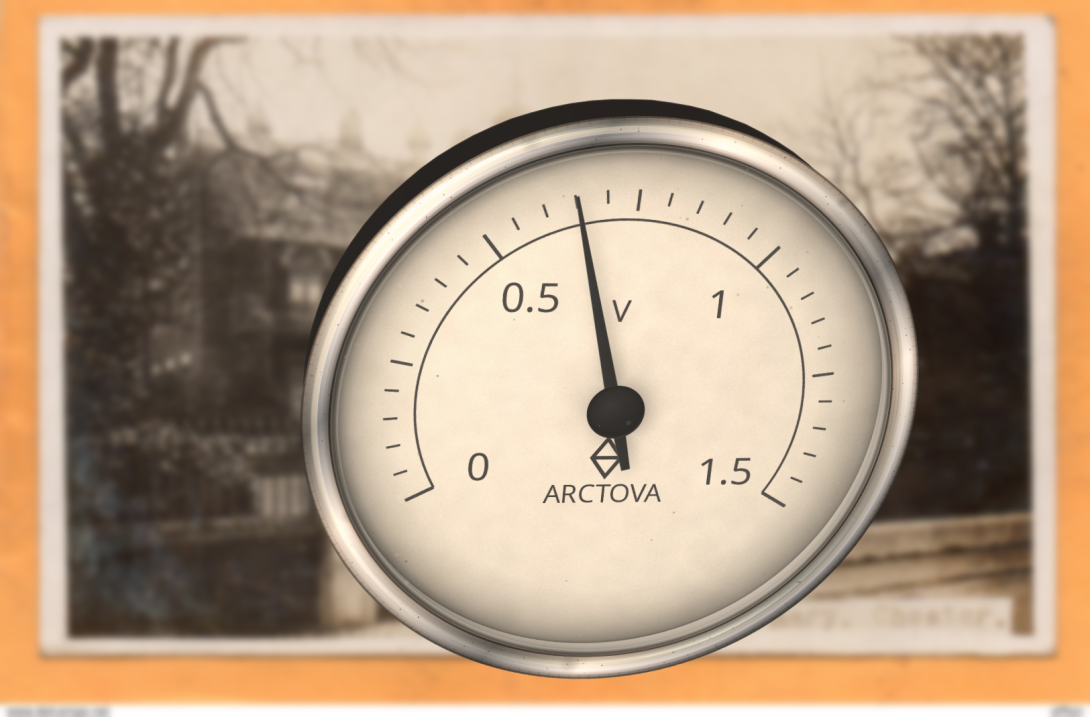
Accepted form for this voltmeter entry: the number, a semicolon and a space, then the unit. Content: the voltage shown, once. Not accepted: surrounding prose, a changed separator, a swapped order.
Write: 0.65; V
